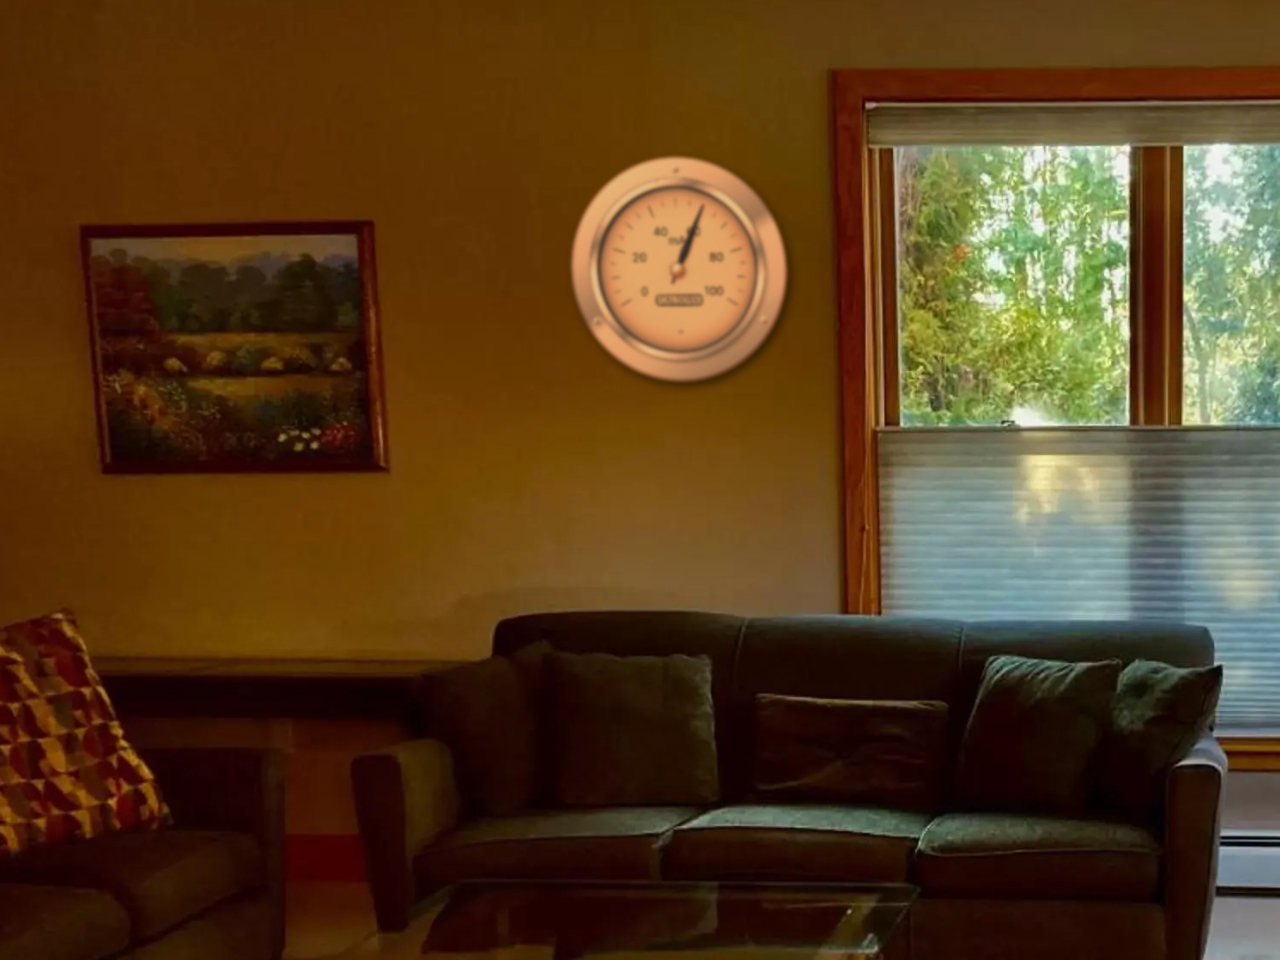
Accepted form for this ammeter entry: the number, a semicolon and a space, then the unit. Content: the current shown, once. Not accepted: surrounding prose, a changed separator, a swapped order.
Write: 60; mA
